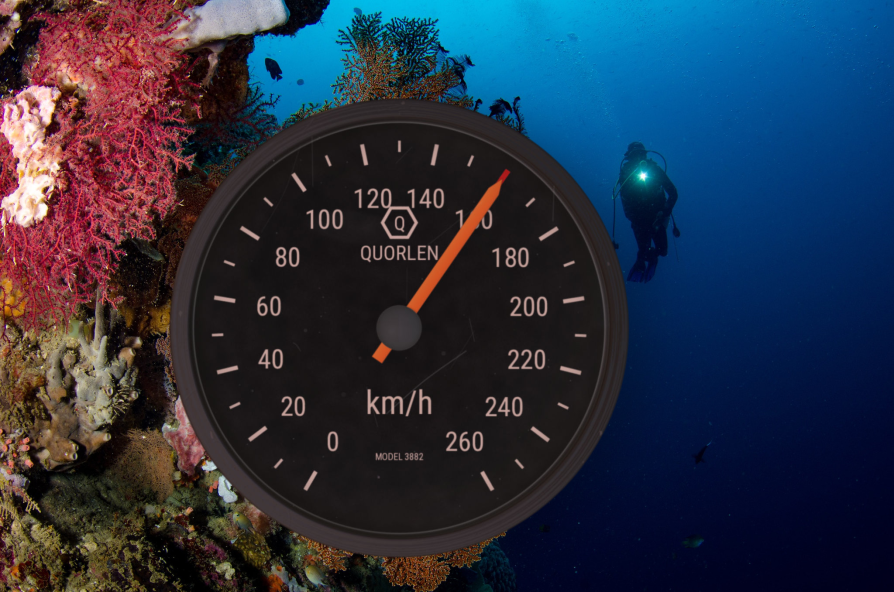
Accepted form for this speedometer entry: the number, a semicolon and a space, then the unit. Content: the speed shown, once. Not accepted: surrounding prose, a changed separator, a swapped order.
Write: 160; km/h
